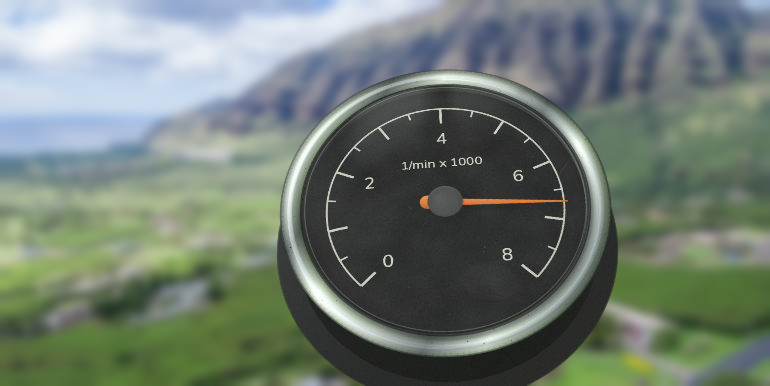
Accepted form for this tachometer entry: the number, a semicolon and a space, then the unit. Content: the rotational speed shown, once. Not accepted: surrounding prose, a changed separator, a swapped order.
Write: 6750; rpm
